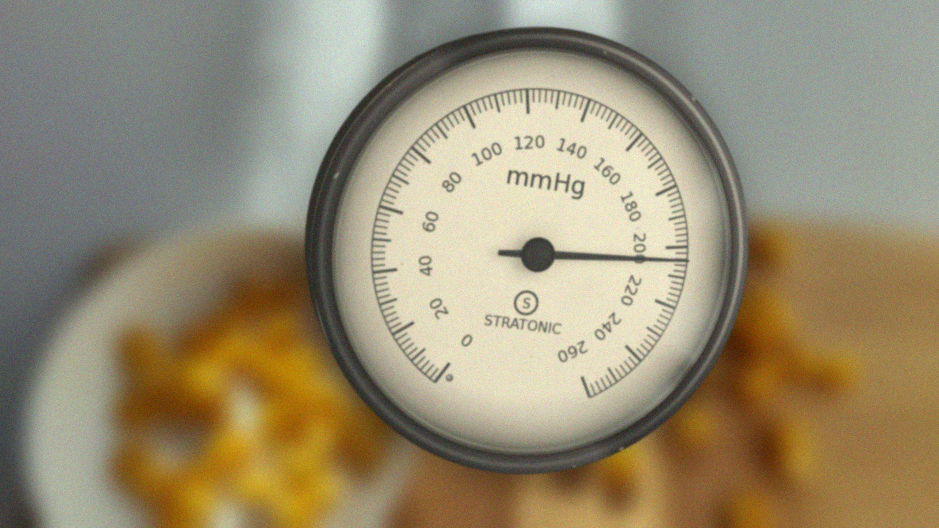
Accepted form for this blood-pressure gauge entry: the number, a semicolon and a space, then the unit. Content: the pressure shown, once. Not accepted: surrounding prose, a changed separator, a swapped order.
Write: 204; mmHg
